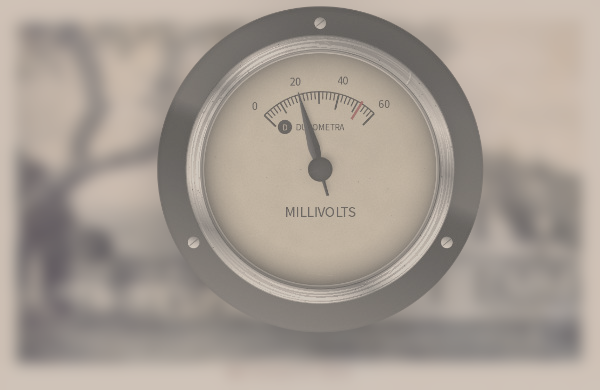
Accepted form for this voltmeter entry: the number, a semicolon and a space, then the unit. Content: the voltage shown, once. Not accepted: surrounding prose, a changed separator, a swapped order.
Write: 20; mV
